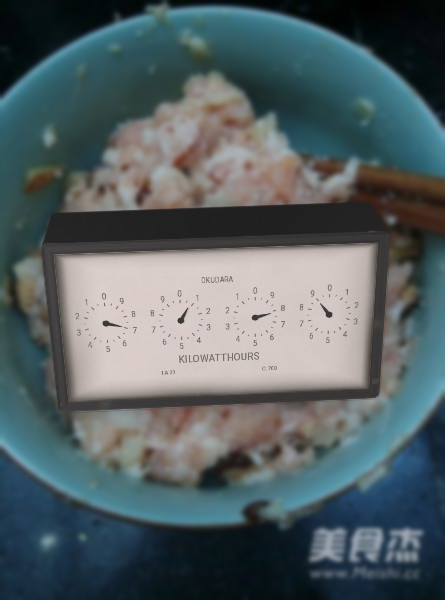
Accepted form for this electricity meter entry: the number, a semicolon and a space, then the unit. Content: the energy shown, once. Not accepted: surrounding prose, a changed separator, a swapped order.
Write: 7079; kWh
